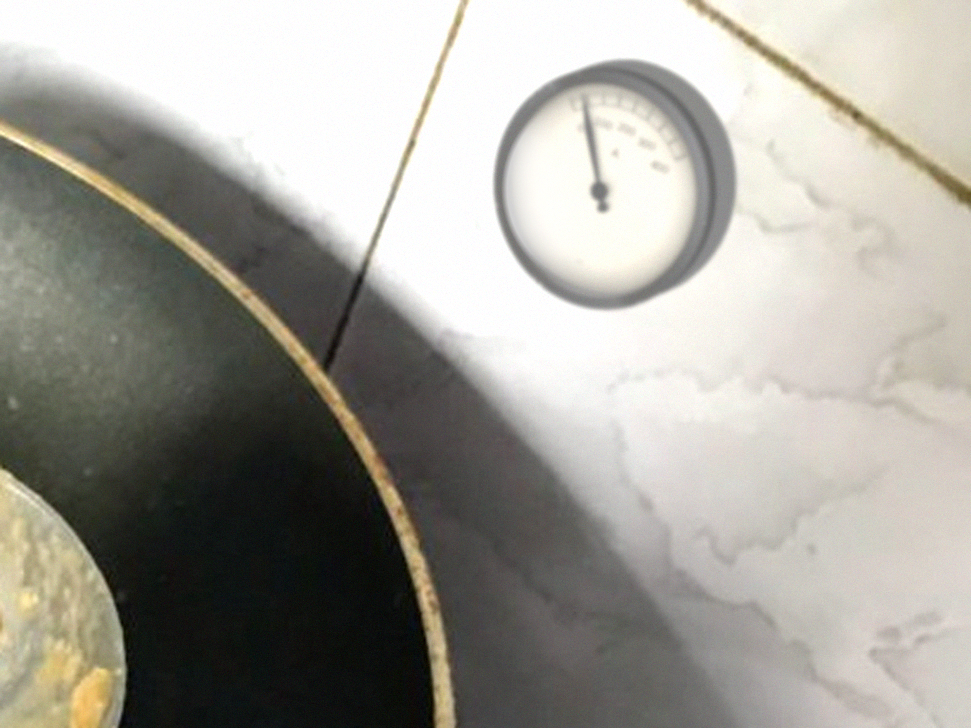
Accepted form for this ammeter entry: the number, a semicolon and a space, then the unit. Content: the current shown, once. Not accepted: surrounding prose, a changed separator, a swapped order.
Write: 50; A
